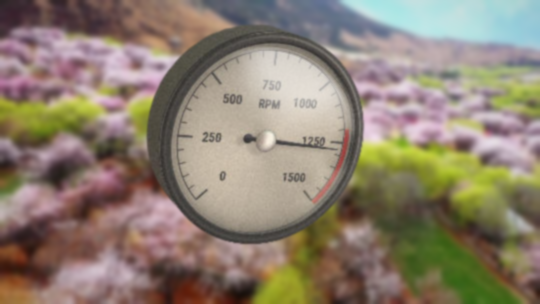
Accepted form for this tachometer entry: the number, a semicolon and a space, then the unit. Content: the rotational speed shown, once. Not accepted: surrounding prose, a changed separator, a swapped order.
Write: 1275; rpm
